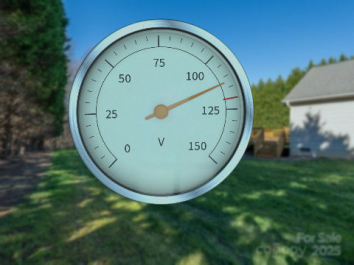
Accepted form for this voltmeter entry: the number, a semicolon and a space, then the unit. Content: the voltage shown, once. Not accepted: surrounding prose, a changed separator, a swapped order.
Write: 112.5; V
